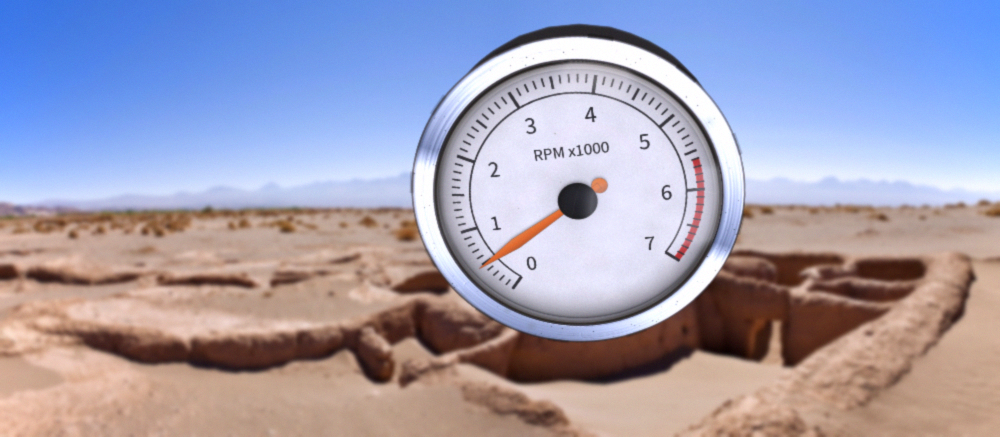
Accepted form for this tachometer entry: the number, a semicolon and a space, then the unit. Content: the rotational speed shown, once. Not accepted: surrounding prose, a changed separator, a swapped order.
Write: 500; rpm
